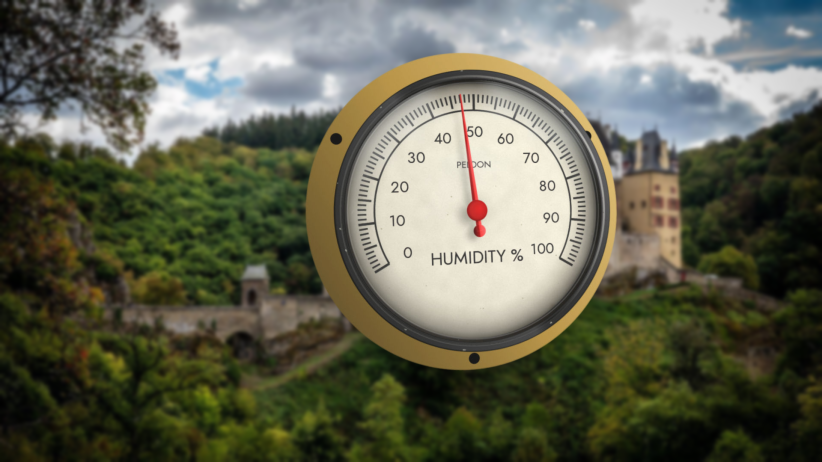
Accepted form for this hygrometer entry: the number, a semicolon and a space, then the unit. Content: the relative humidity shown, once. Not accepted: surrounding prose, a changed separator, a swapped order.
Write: 47; %
